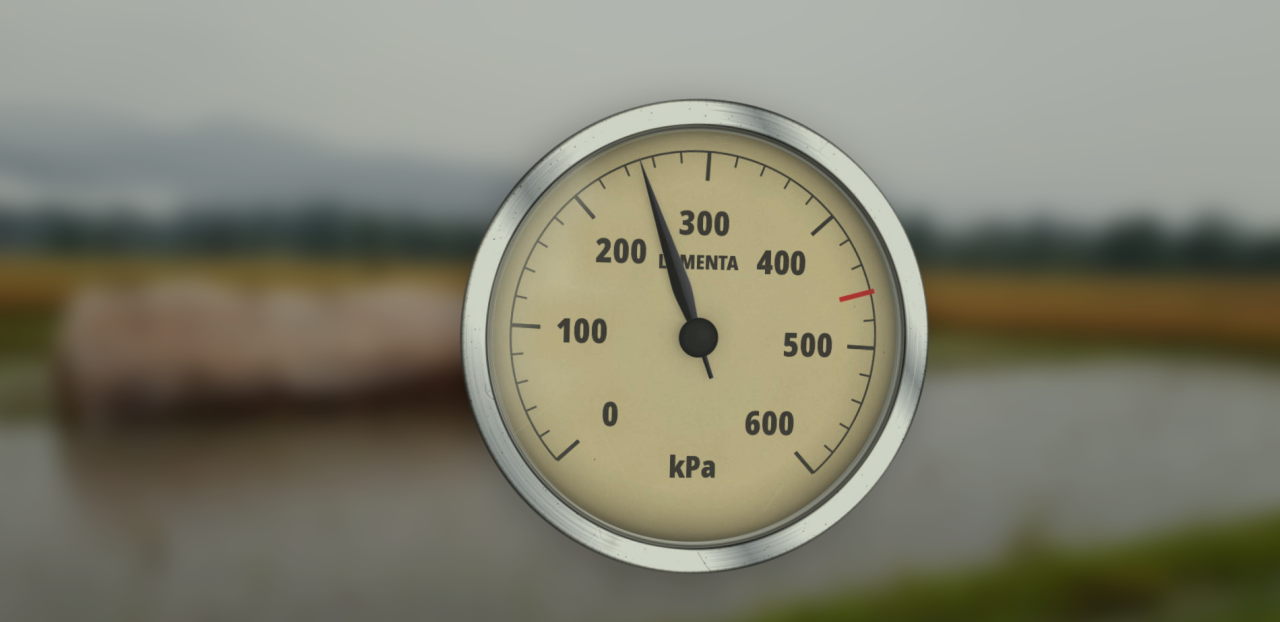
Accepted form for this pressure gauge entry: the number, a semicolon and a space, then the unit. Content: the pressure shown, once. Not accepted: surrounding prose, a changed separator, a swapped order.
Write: 250; kPa
